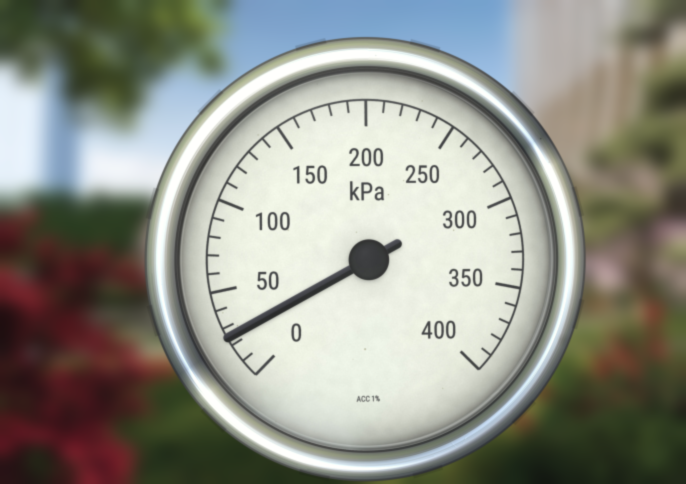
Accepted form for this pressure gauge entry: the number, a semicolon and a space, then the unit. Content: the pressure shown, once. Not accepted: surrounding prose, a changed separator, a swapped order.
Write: 25; kPa
